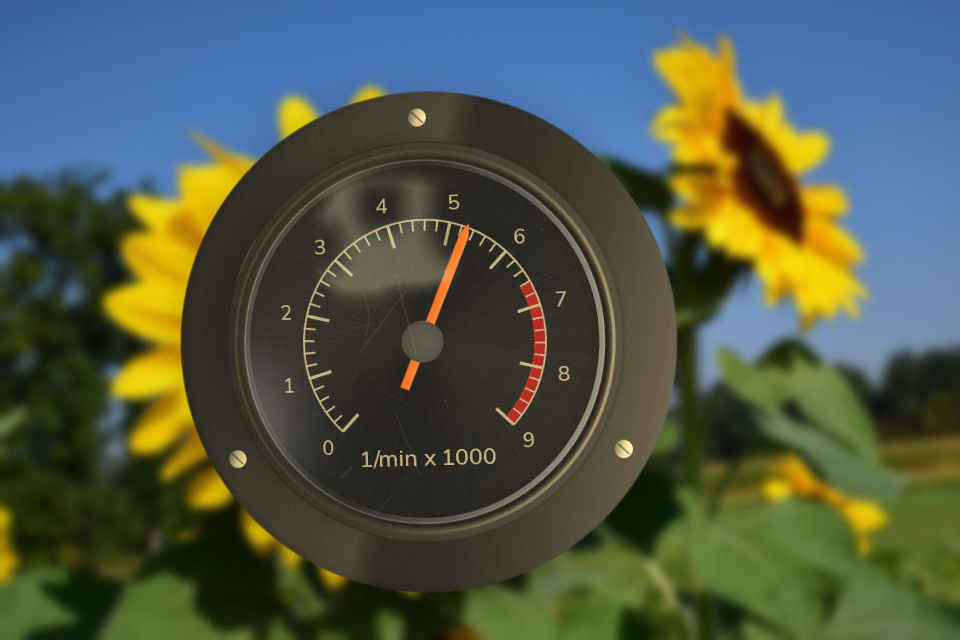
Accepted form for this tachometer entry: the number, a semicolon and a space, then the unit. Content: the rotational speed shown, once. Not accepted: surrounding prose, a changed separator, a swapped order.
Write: 5300; rpm
